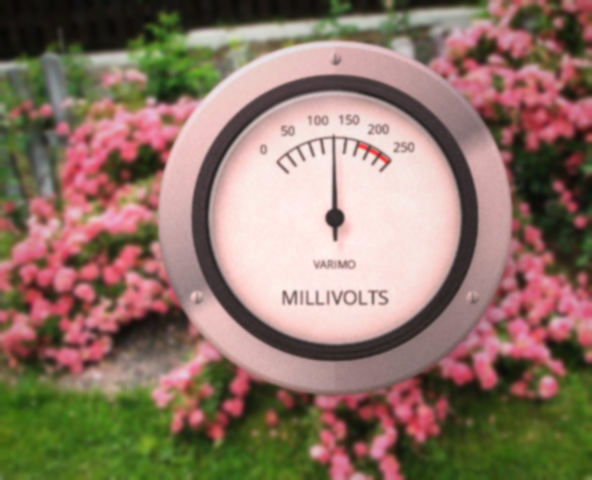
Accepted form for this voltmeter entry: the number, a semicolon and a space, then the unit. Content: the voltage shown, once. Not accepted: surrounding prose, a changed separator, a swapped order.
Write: 125; mV
